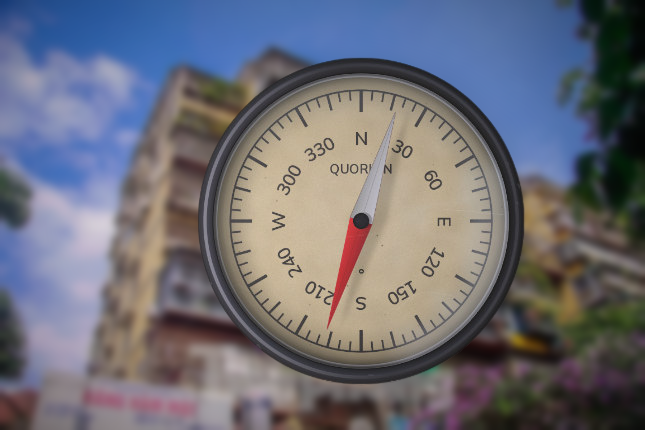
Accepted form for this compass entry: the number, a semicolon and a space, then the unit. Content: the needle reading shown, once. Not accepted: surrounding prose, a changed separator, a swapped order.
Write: 197.5; °
